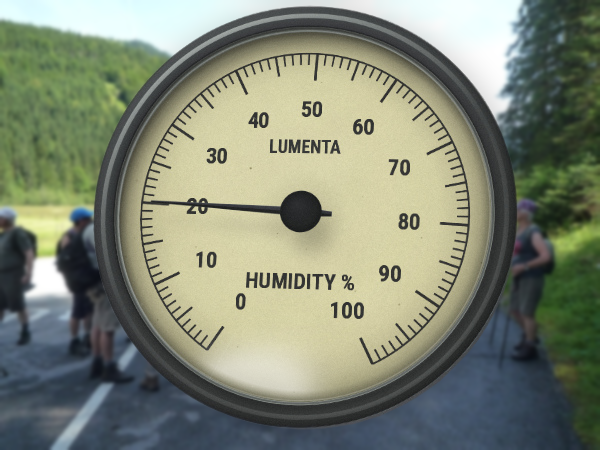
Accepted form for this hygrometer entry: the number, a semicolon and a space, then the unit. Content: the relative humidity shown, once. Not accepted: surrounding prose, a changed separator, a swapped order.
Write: 20; %
